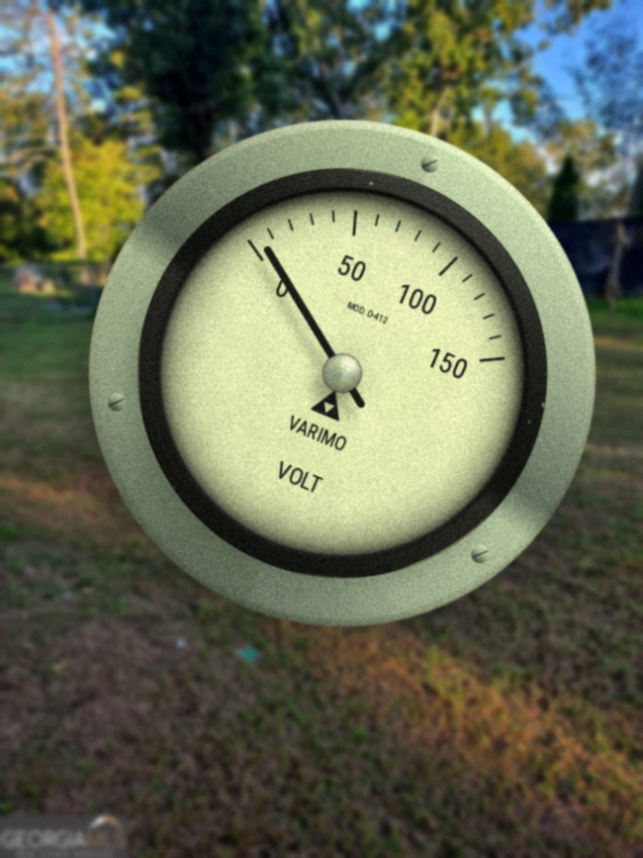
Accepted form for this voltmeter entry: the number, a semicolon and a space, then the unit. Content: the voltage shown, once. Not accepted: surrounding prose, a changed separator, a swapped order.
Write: 5; V
